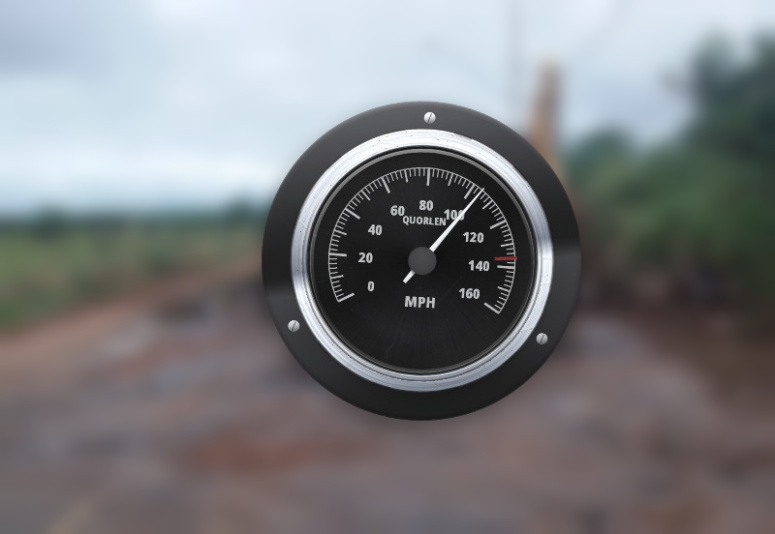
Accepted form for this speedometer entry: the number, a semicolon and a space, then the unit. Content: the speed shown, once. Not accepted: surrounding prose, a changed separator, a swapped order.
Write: 104; mph
